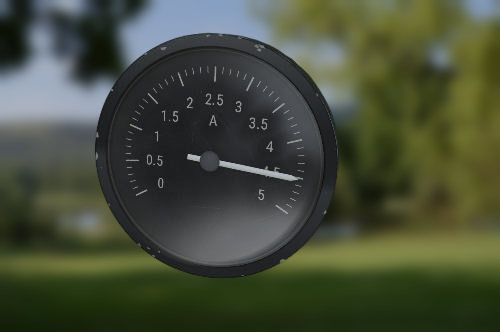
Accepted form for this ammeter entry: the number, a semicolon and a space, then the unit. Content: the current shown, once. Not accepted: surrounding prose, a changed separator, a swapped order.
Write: 4.5; A
